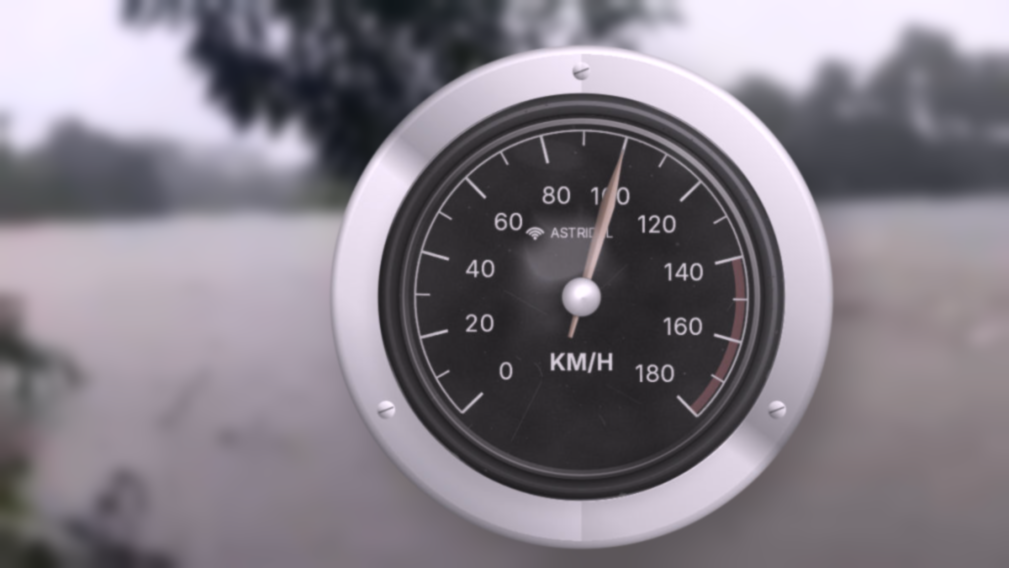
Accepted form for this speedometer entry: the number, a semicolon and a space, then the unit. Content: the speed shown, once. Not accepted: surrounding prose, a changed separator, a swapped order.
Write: 100; km/h
